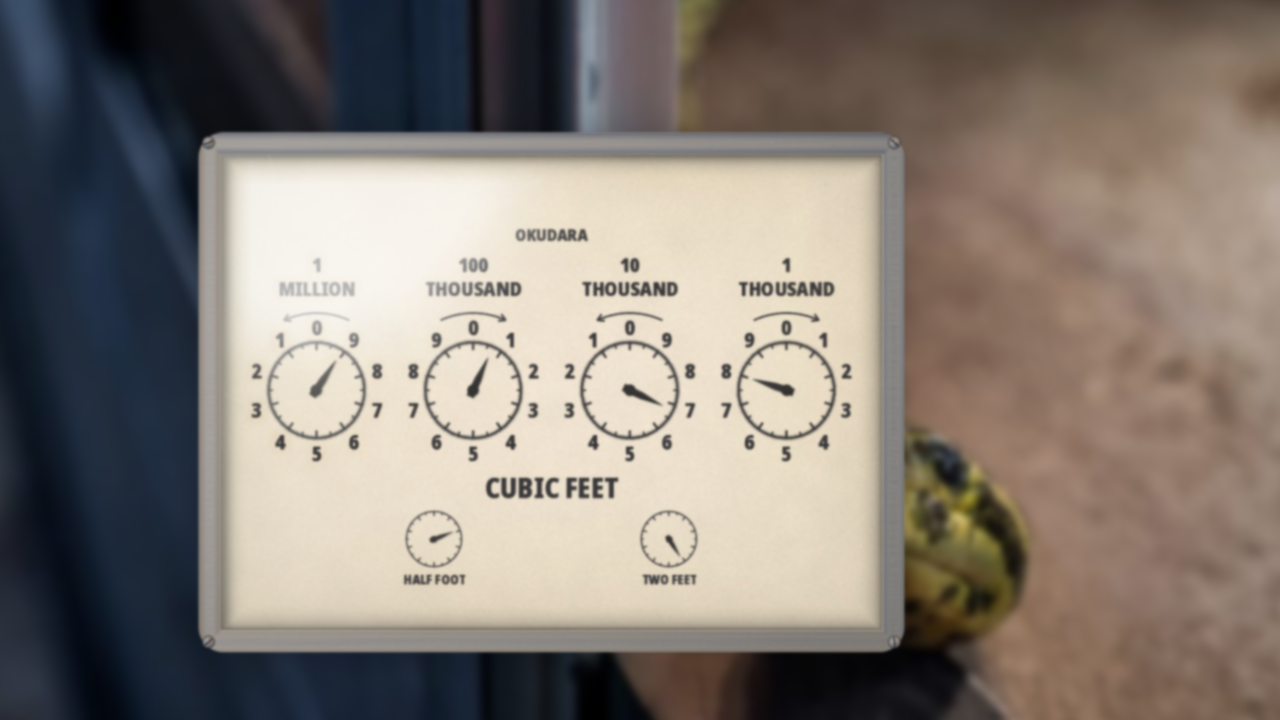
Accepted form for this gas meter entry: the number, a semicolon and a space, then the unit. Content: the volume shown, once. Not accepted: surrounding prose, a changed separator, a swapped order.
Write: 906800; ft³
